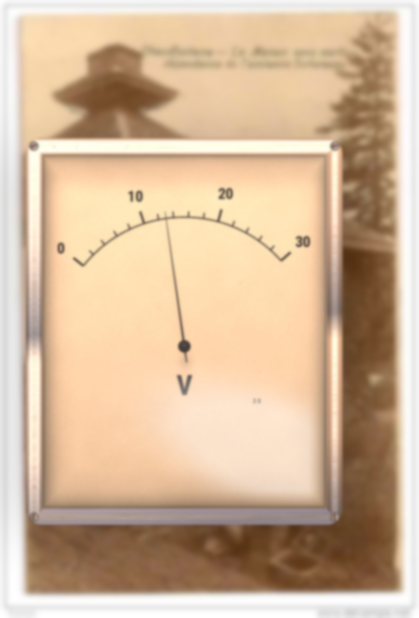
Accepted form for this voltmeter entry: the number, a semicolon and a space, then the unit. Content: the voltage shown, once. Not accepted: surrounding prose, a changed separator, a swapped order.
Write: 13; V
